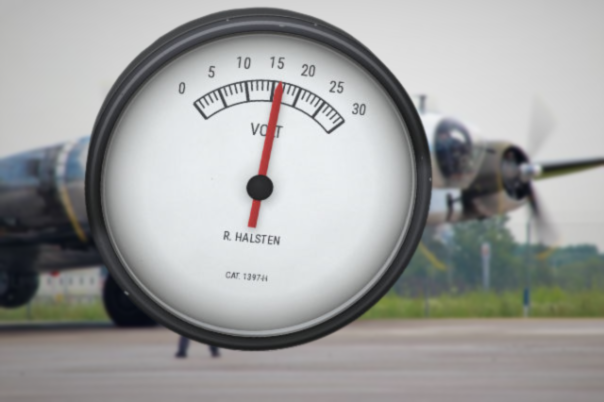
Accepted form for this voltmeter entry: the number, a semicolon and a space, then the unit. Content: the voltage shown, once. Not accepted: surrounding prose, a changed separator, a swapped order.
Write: 16; V
